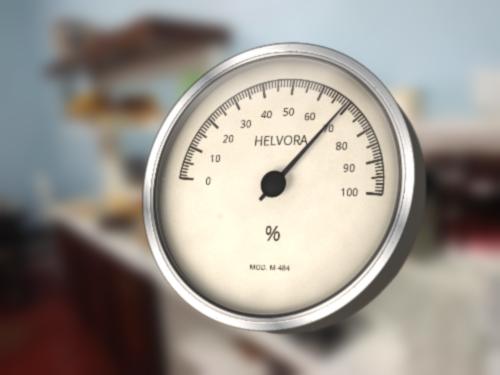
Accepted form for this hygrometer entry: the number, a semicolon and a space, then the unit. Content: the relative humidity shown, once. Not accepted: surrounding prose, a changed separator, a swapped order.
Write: 70; %
